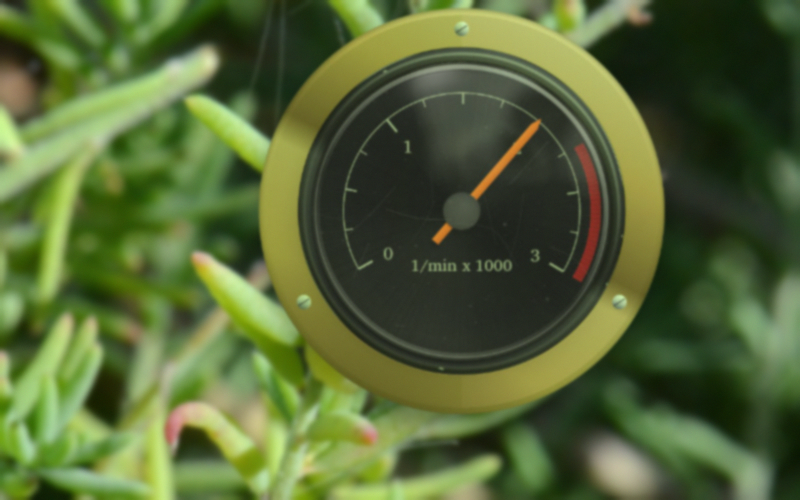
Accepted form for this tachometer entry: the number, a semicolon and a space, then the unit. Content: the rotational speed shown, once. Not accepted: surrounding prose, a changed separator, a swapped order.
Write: 2000; rpm
